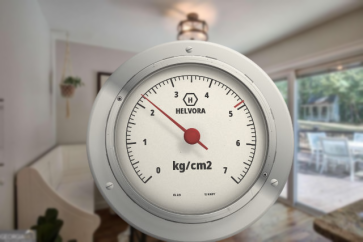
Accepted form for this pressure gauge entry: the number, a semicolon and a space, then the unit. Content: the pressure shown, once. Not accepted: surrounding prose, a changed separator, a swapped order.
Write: 2.2; kg/cm²
